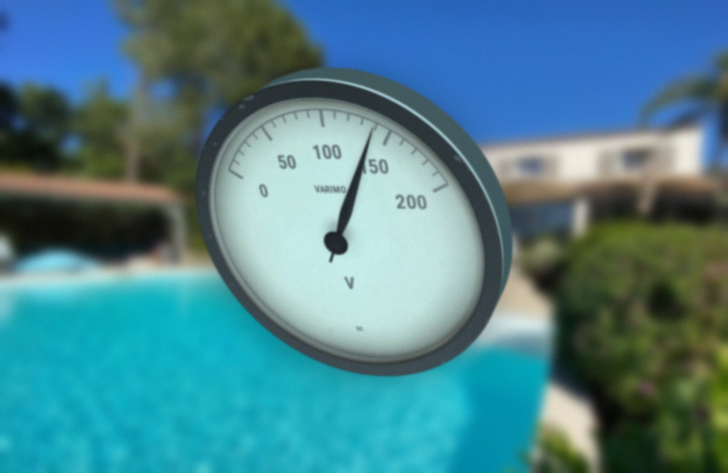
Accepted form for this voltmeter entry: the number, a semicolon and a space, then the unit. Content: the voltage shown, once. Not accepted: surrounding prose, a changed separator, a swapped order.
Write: 140; V
